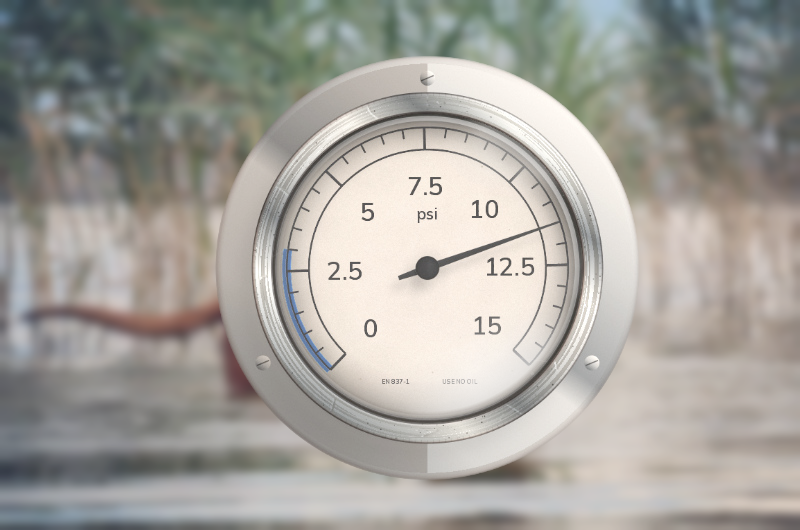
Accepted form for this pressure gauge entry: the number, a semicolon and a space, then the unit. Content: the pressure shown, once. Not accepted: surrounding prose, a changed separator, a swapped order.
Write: 11.5; psi
